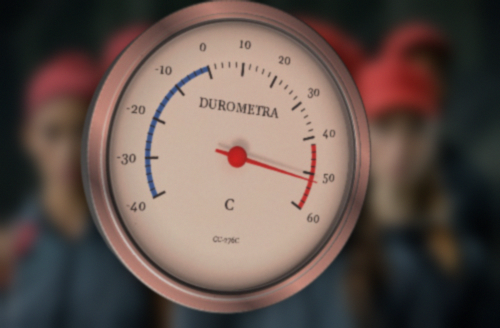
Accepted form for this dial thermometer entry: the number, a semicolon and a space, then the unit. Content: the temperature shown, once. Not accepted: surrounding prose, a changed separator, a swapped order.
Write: 52; °C
